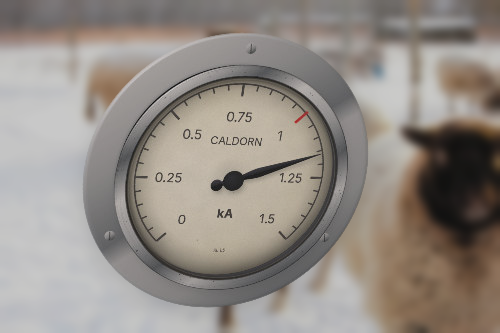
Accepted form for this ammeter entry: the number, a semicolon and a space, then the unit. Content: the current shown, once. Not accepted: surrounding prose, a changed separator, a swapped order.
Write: 1.15; kA
